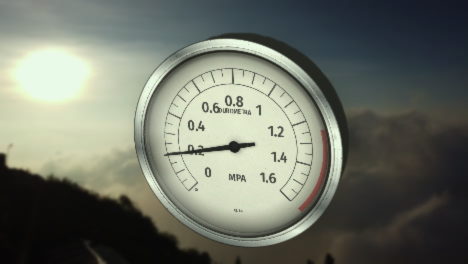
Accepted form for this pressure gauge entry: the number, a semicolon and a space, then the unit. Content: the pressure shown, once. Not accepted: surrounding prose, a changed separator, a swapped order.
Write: 0.2; MPa
